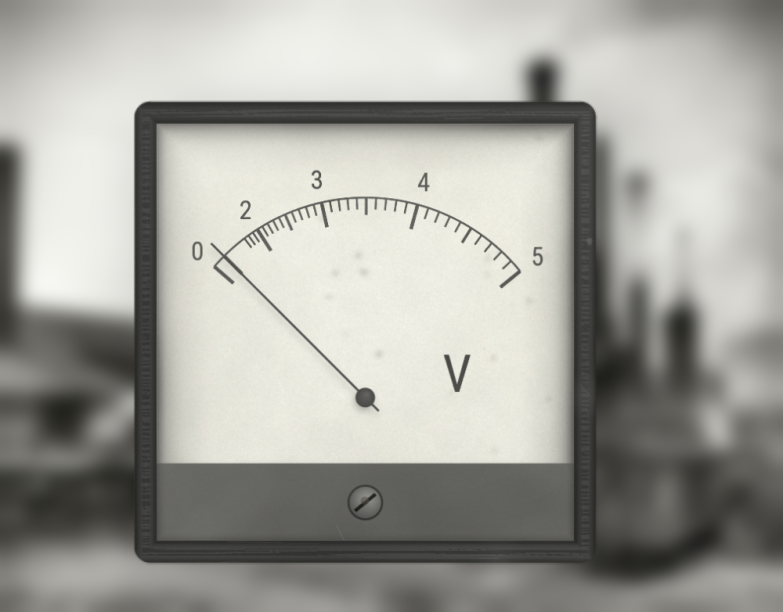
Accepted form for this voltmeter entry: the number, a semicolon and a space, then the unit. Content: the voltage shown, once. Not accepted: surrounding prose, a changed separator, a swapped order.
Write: 1; V
